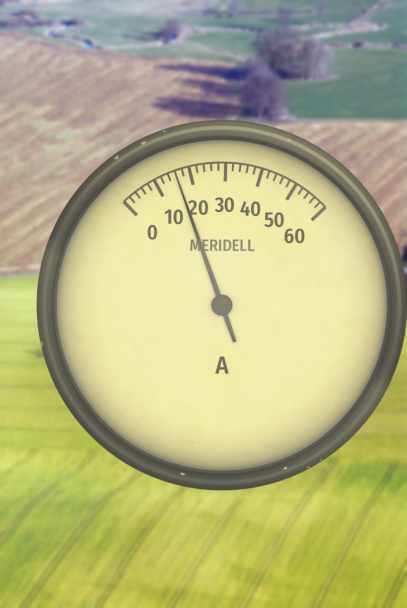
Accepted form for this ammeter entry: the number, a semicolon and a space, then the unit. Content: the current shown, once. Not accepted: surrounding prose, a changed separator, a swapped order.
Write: 16; A
